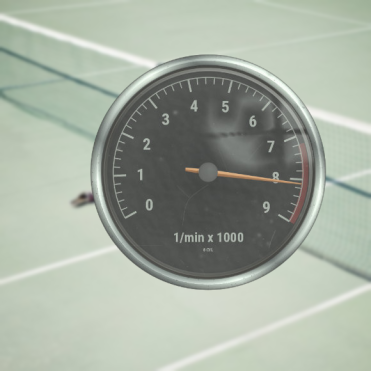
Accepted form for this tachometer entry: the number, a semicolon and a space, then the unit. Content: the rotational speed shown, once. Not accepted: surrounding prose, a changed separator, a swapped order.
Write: 8100; rpm
